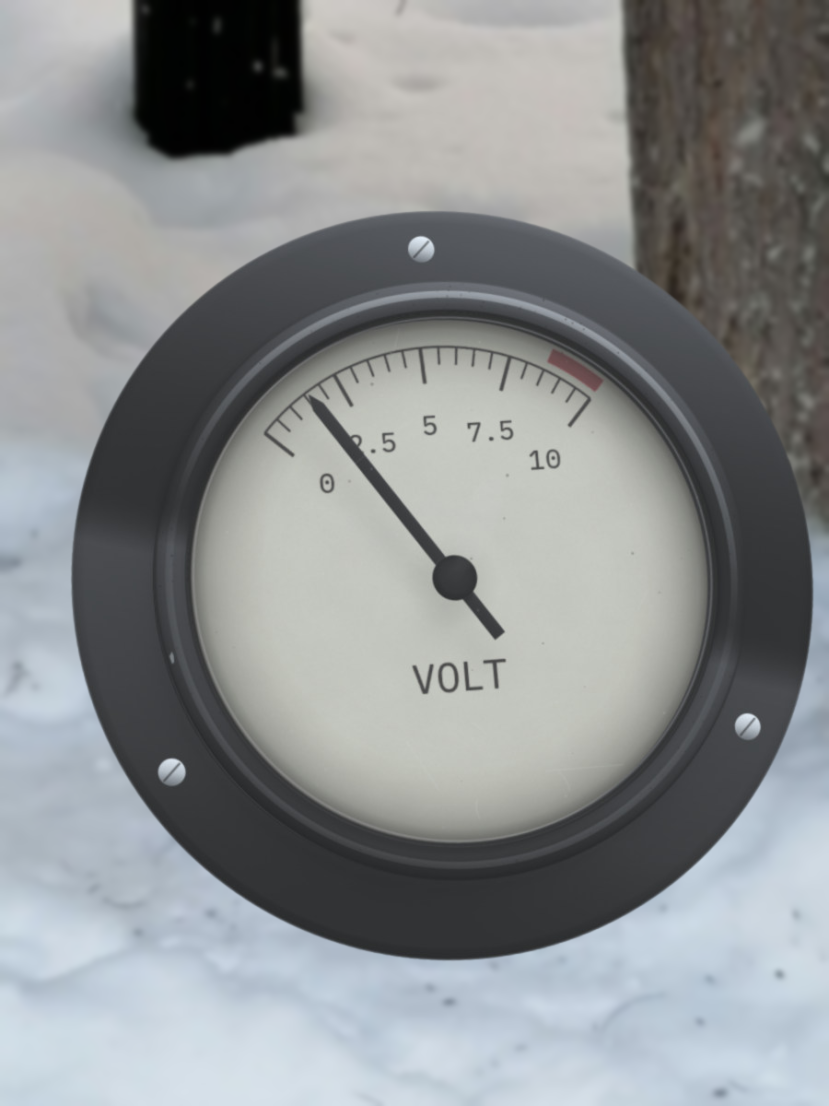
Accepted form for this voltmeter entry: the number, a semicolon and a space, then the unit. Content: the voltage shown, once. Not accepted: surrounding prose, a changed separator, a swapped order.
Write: 1.5; V
